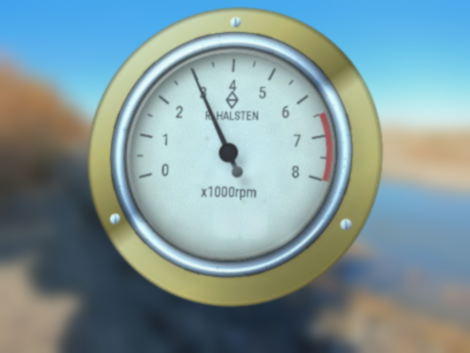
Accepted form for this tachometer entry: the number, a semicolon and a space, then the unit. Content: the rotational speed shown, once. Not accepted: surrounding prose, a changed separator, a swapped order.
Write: 3000; rpm
